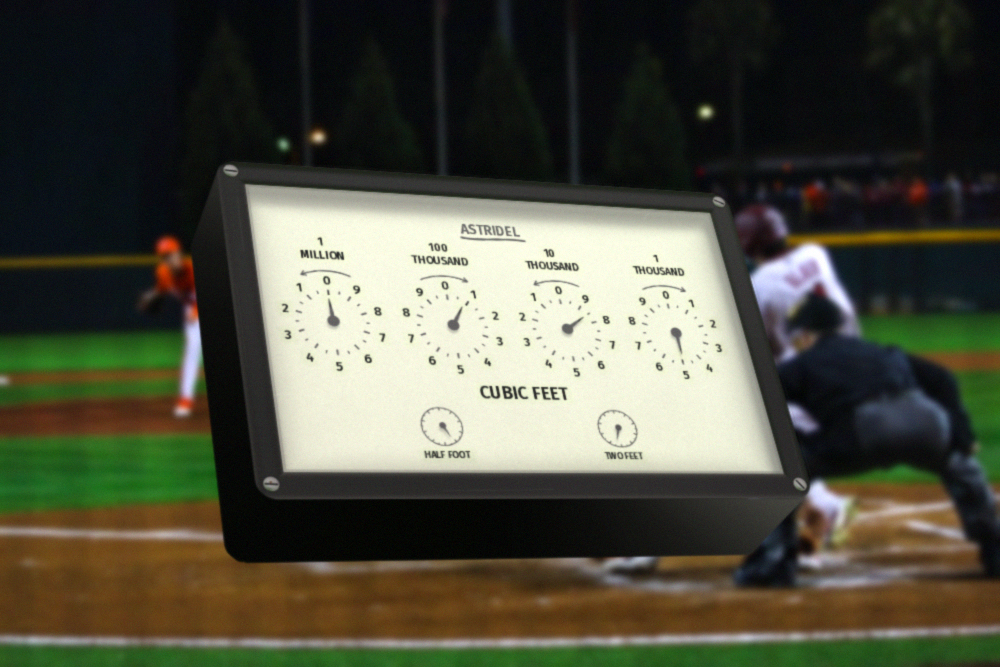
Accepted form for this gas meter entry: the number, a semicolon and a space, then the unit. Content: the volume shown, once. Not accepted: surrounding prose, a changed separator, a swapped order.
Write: 8500; ft³
